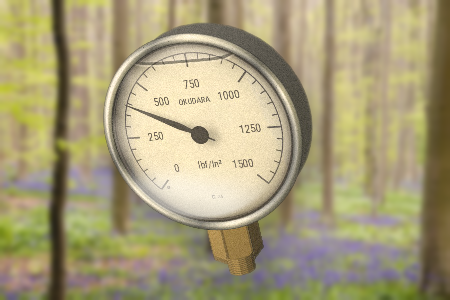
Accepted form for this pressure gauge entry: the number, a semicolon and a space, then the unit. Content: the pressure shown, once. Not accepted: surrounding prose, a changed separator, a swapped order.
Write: 400; psi
